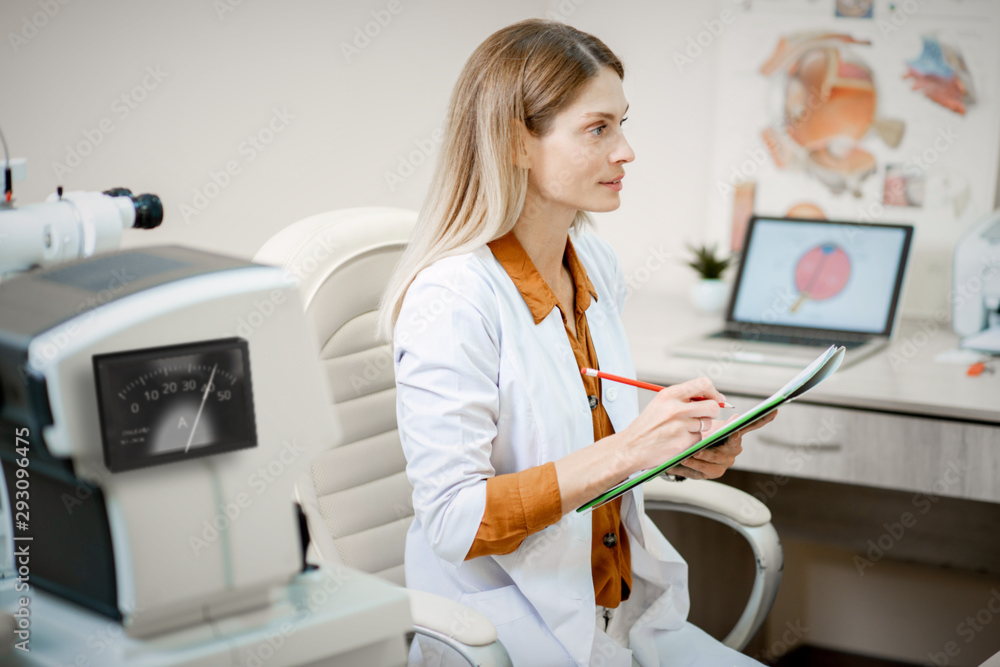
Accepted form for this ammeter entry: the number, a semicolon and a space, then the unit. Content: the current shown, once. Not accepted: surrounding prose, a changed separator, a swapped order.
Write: 40; A
